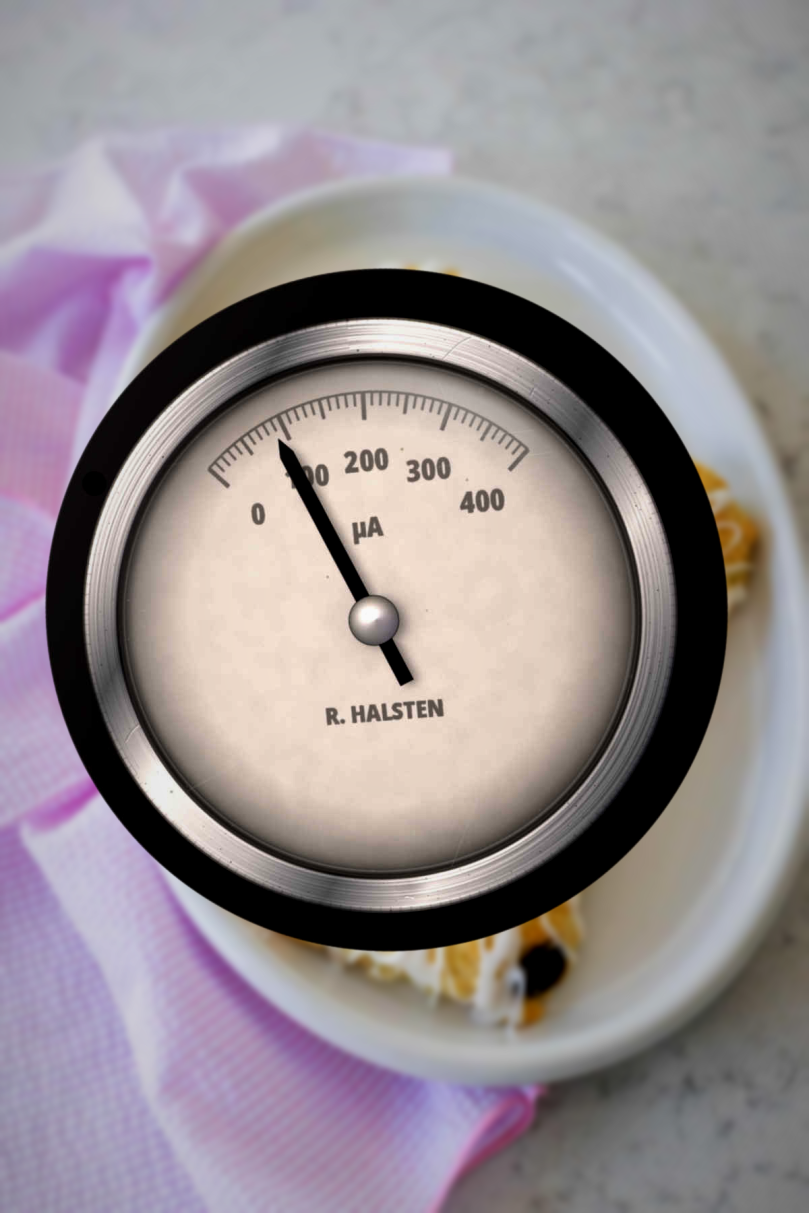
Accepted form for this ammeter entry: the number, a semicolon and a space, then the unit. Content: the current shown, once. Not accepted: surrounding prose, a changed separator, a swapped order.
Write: 90; µA
